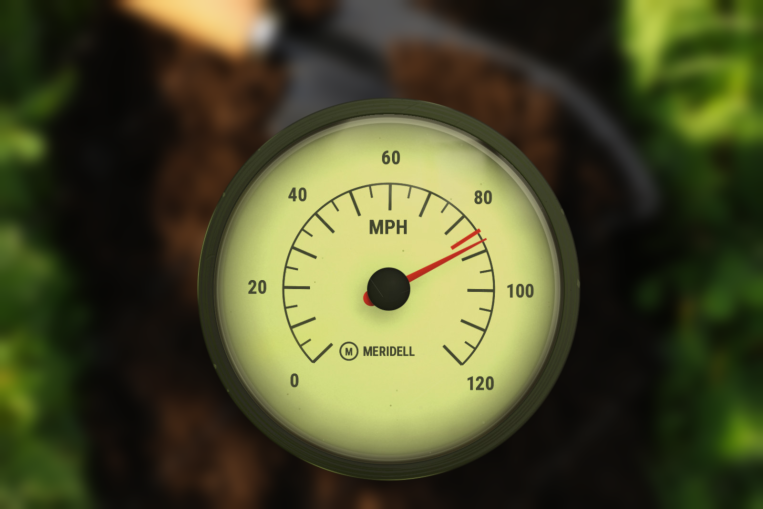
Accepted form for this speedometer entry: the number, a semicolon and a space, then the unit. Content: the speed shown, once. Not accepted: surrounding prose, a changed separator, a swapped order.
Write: 87.5; mph
